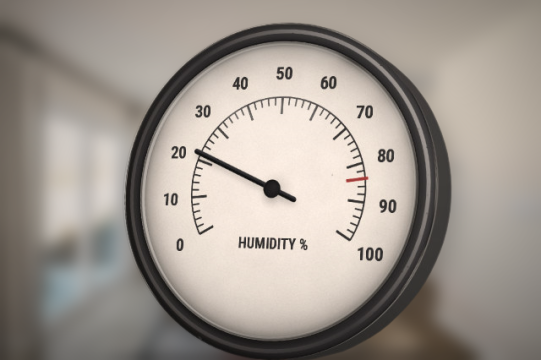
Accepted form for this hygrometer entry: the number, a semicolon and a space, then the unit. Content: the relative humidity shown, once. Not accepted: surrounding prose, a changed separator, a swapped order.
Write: 22; %
